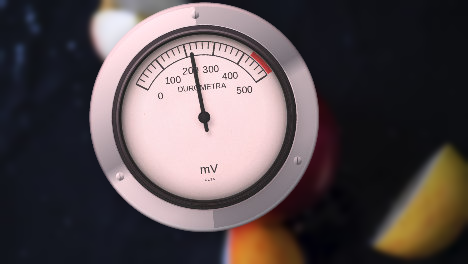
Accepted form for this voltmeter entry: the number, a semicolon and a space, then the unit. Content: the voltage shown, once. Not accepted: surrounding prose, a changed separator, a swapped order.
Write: 220; mV
